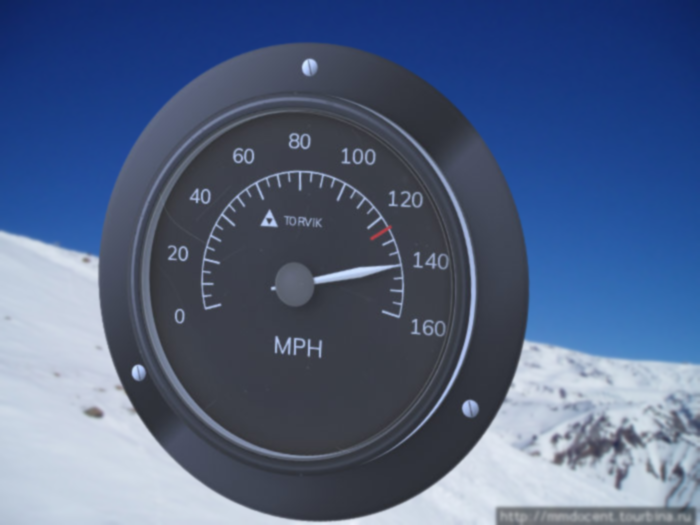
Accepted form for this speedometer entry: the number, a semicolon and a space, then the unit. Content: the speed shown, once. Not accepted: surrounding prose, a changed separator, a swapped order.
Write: 140; mph
